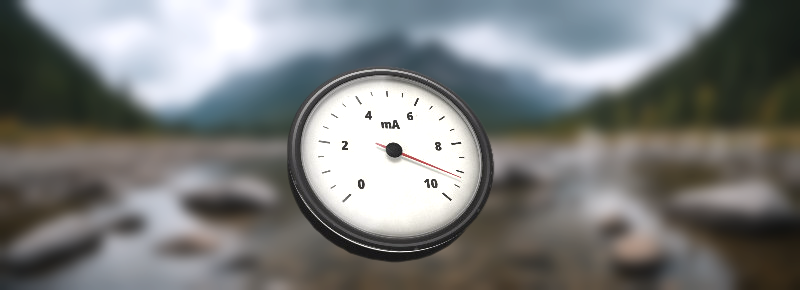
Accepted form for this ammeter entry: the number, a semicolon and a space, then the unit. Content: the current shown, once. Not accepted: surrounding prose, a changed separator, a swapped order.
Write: 9.25; mA
